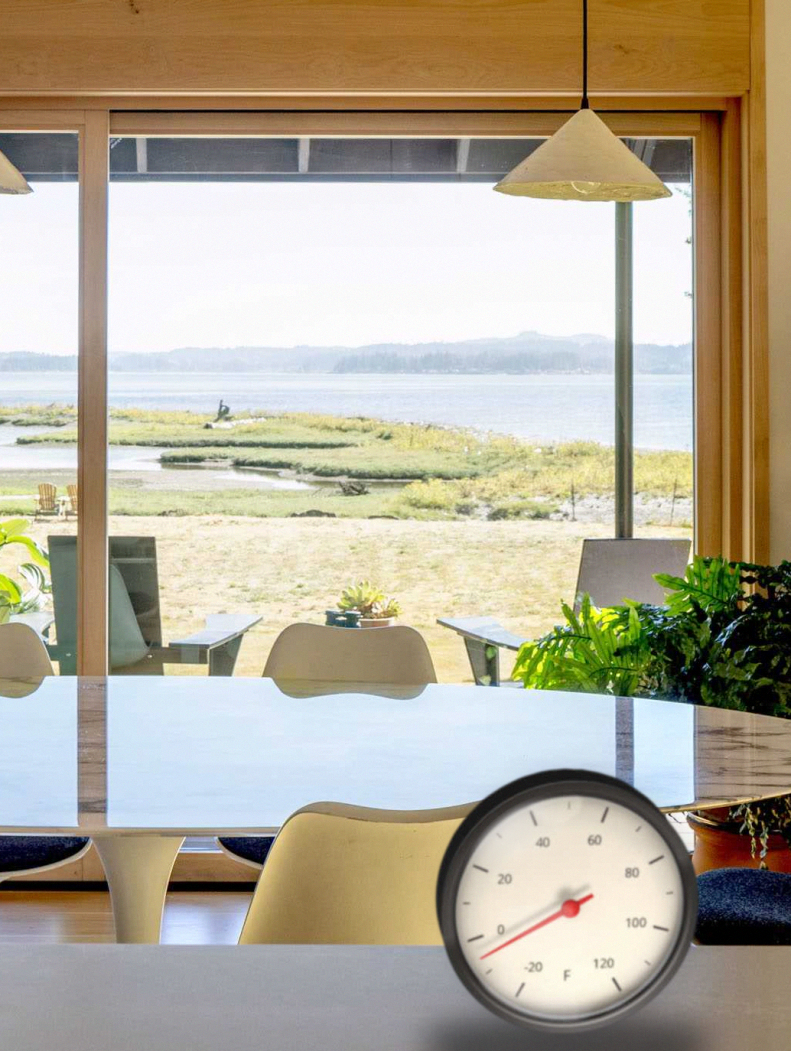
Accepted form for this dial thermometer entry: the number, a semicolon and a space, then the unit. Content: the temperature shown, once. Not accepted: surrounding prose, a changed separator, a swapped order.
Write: -5; °F
